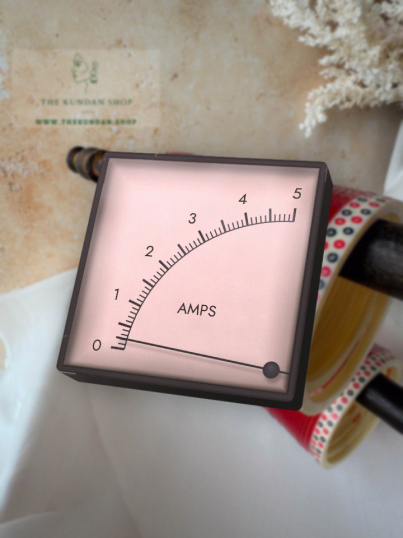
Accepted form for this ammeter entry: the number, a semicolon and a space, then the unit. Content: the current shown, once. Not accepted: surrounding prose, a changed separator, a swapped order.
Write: 0.2; A
